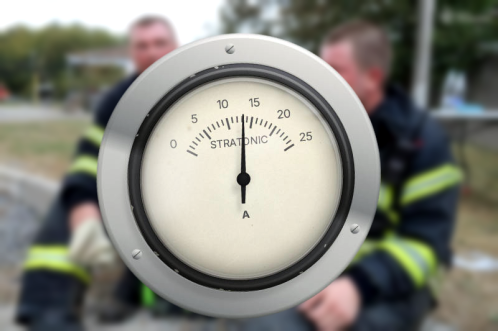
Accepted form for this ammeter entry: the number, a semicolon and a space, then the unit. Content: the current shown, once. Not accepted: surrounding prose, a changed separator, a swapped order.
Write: 13; A
